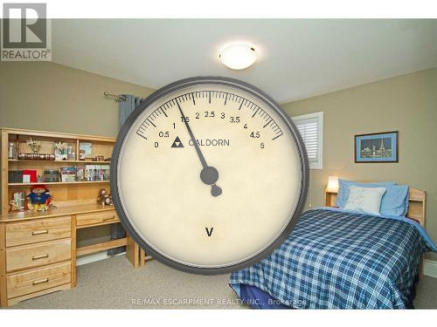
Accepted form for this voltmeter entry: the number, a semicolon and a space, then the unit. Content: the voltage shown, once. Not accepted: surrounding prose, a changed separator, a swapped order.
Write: 1.5; V
